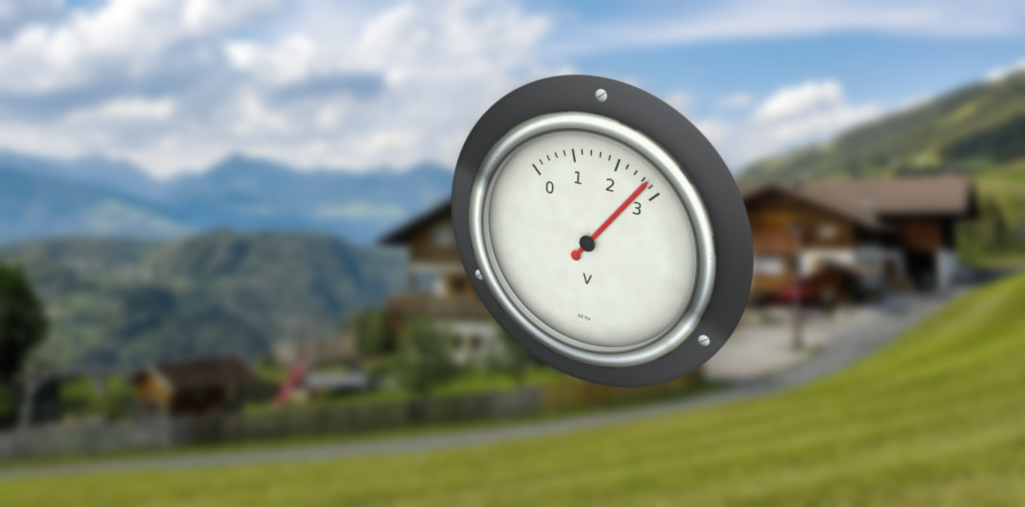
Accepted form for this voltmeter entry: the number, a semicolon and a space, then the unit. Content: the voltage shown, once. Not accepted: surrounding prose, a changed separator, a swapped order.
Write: 2.7; V
